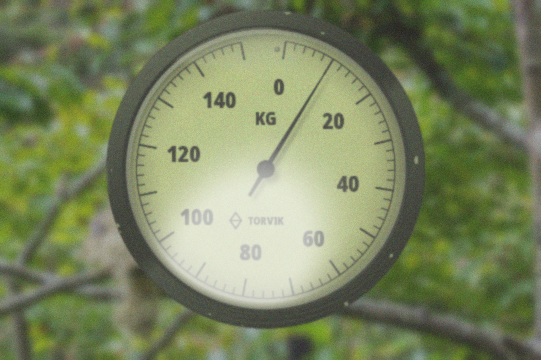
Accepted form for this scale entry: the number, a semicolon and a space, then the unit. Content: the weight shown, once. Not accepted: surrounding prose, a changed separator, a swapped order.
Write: 10; kg
